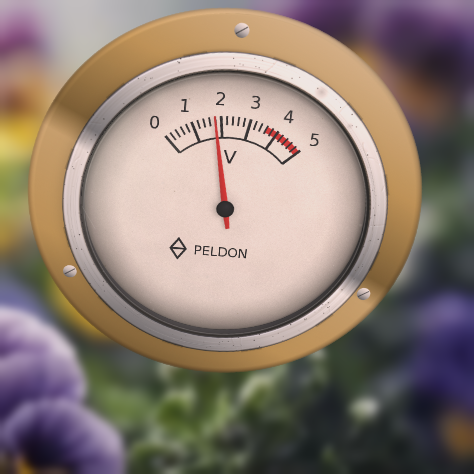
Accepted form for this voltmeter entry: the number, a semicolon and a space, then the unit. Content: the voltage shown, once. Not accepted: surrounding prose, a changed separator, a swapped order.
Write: 1.8; V
